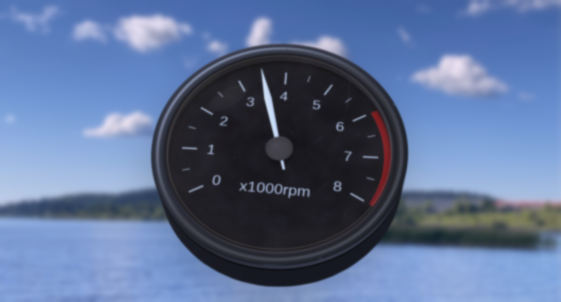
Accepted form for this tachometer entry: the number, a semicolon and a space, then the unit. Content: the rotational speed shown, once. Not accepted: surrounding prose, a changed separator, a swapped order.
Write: 3500; rpm
